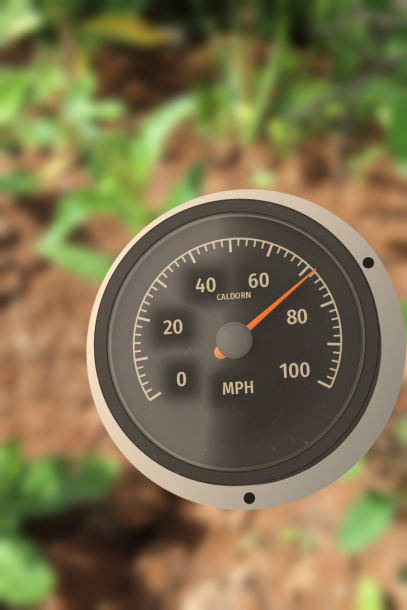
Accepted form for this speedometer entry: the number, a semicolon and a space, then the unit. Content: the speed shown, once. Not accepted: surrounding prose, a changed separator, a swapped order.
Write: 72; mph
